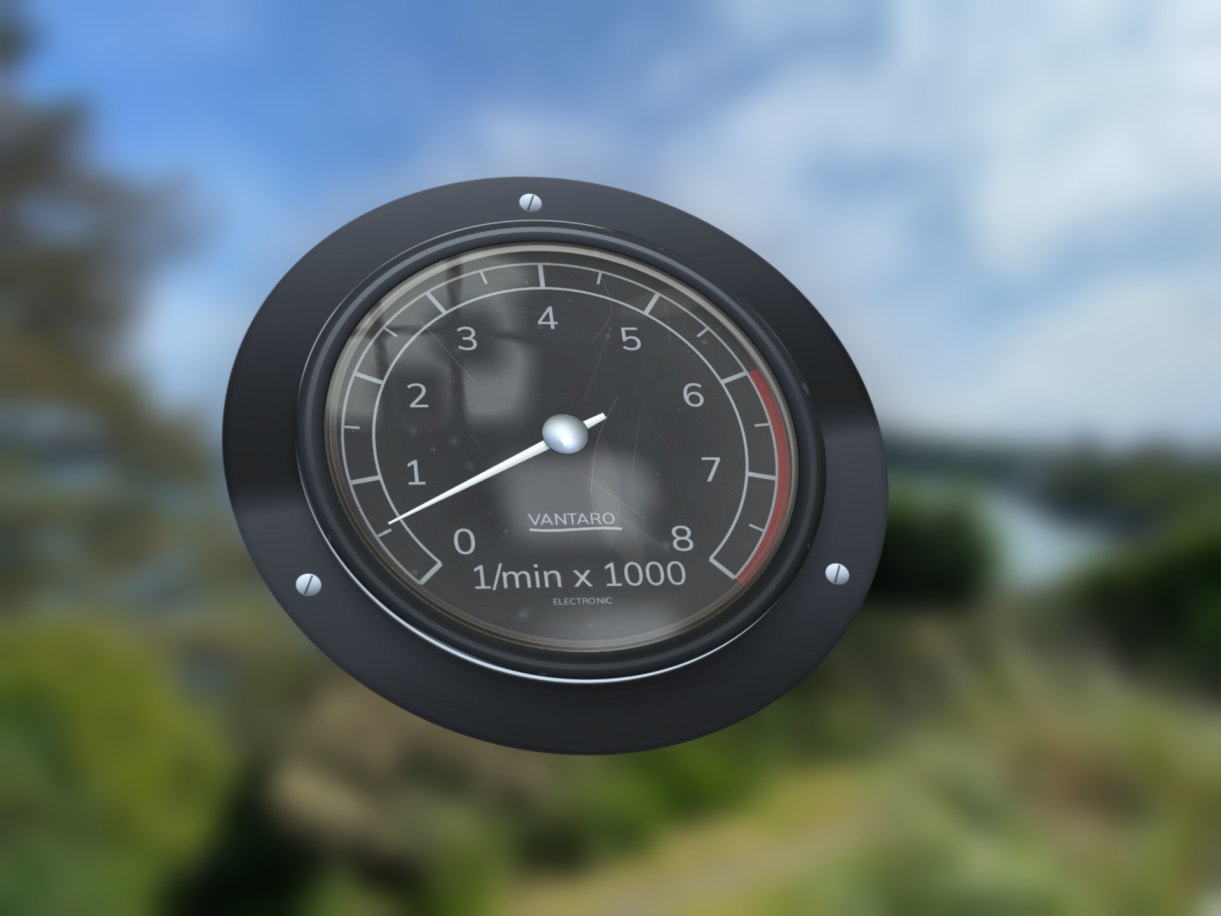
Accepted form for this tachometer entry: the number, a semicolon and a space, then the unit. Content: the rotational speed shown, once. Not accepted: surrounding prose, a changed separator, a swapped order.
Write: 500; rpm
